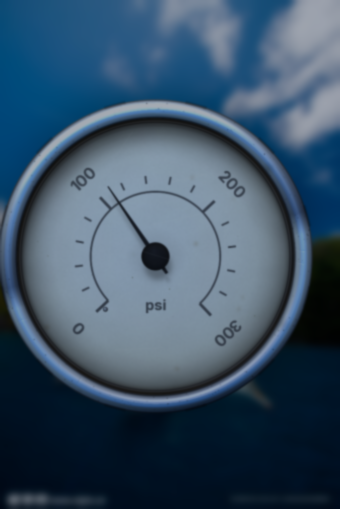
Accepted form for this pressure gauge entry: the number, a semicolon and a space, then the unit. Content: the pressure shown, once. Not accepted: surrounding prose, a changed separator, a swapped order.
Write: 110; psi
